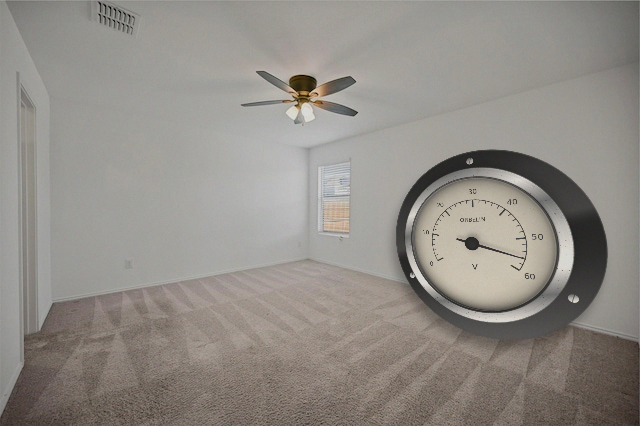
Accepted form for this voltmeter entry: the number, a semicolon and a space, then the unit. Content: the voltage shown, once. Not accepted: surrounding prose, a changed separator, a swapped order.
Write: 56; V
